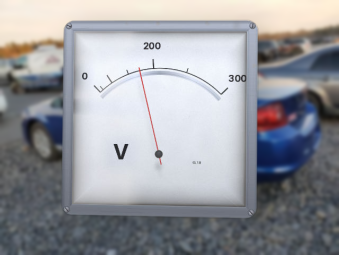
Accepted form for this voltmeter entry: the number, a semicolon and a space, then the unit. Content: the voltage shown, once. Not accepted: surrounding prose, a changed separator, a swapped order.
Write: 175; V
